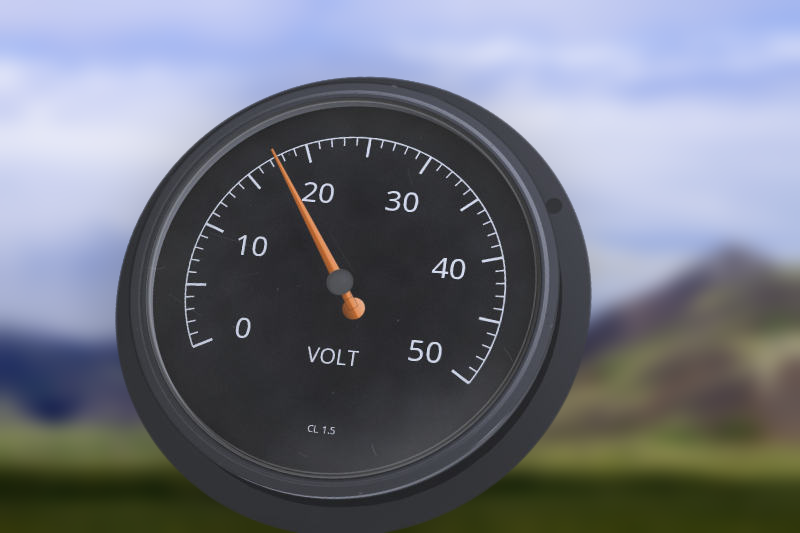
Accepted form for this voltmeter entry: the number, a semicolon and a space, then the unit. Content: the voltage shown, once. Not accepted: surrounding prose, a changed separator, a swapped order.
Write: 17.5; V
